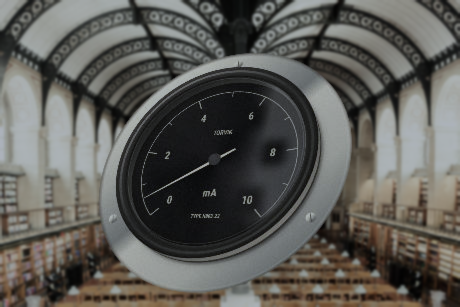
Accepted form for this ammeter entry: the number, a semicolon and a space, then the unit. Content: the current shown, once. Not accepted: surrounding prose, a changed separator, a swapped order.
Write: 0.5; mA
